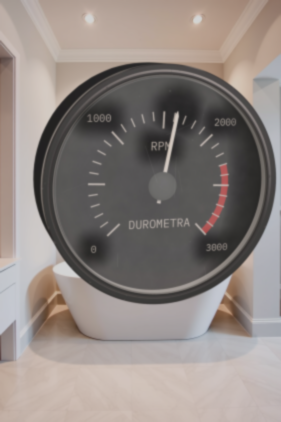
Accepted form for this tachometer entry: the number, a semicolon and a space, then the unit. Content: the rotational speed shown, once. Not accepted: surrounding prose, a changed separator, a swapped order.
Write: 1600; rpm
